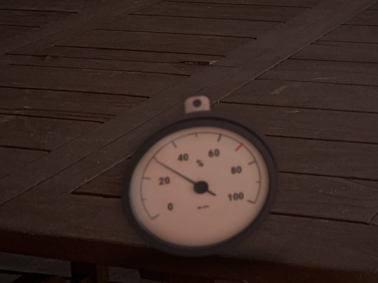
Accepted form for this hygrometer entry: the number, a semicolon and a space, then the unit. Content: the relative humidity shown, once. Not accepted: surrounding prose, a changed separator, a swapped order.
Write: 30; %
